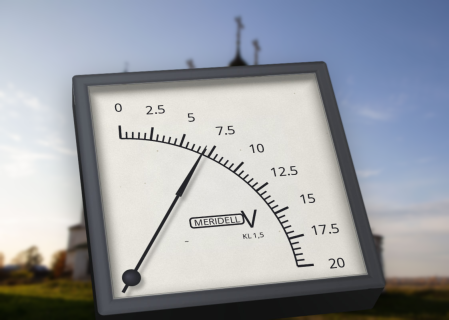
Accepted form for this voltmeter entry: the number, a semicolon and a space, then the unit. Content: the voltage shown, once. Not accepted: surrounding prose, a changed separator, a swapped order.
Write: 7; V
